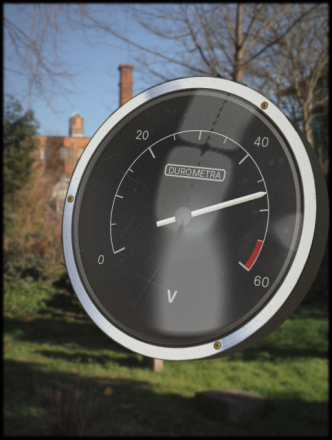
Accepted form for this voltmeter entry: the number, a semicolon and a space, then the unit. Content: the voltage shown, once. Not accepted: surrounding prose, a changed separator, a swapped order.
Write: 47.5; V
